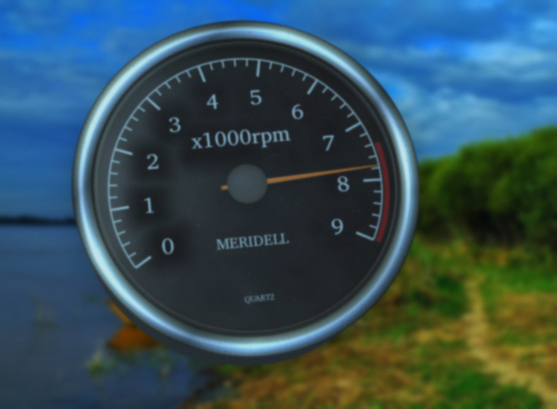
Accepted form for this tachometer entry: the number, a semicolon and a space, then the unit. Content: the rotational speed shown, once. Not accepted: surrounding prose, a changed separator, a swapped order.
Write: 7800; rpm
